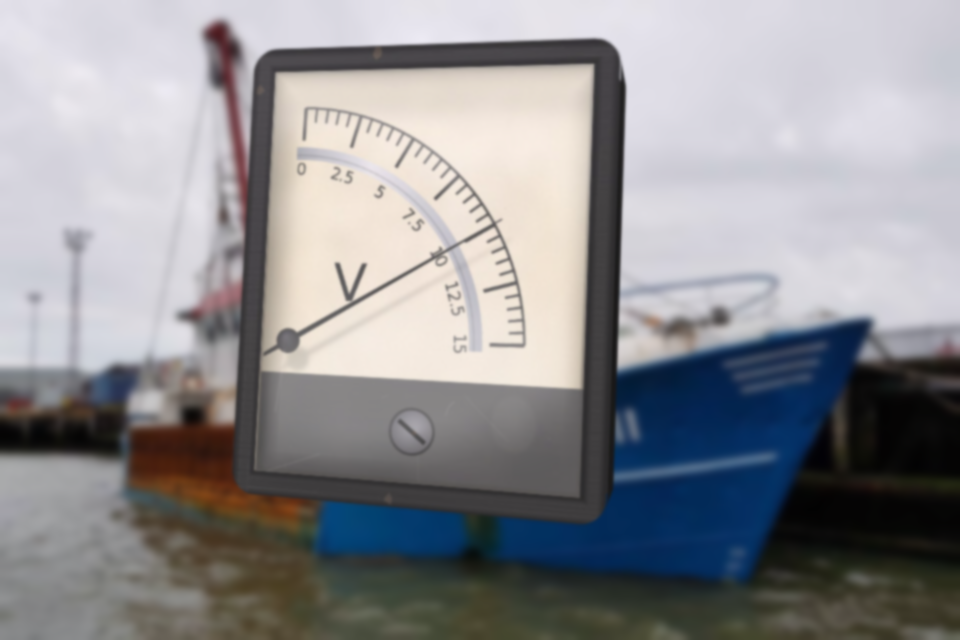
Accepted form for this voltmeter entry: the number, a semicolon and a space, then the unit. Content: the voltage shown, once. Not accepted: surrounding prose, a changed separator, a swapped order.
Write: 10; V
